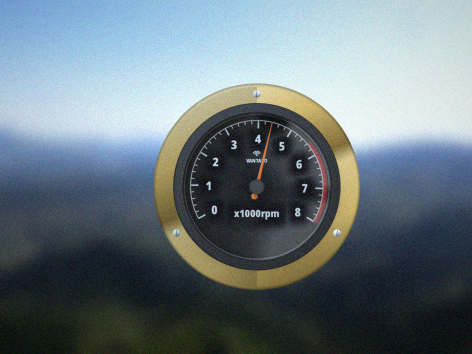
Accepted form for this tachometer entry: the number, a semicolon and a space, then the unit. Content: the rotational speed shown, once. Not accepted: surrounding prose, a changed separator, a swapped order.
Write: 4400; rpm
